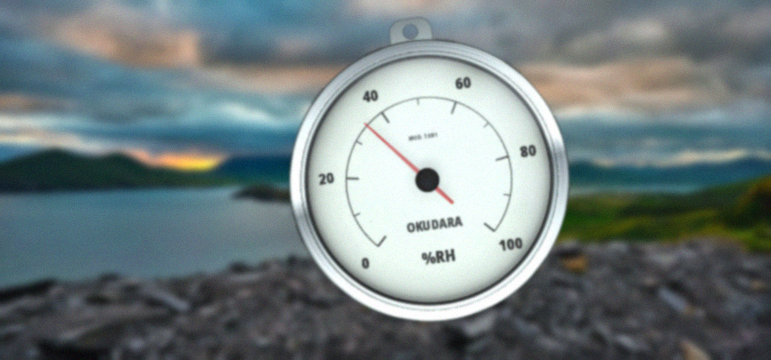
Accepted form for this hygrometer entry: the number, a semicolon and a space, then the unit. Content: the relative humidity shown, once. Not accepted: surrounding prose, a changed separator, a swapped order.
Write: 35; %
